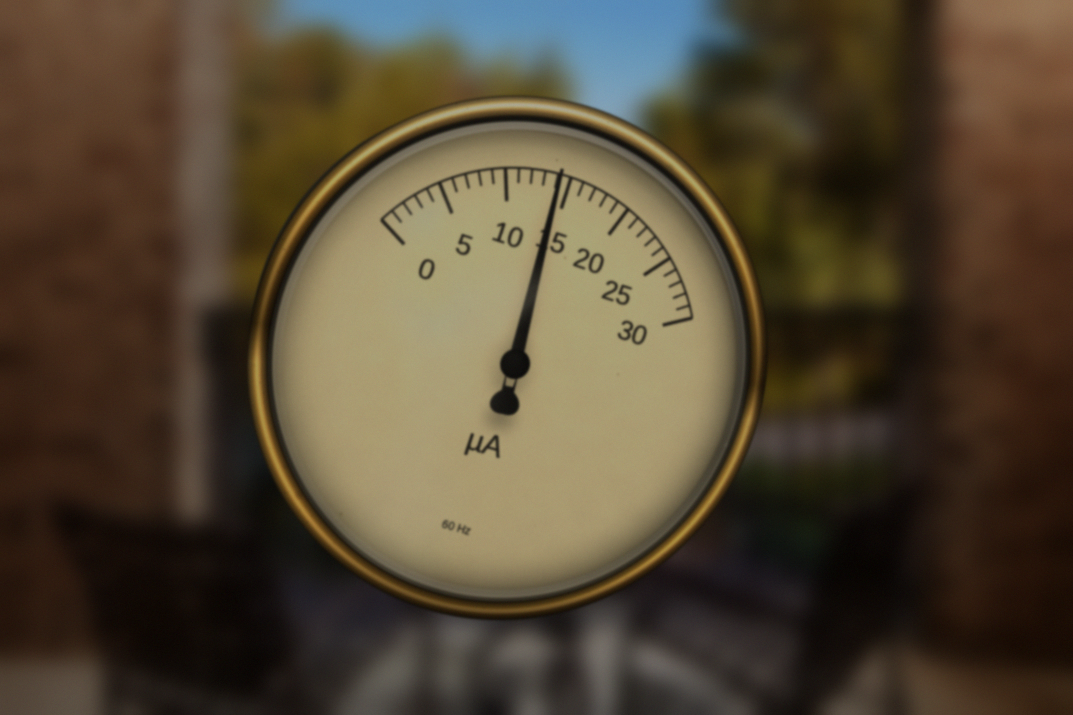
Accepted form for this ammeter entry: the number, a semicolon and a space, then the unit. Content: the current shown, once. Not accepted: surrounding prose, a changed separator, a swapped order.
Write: 14; µA
